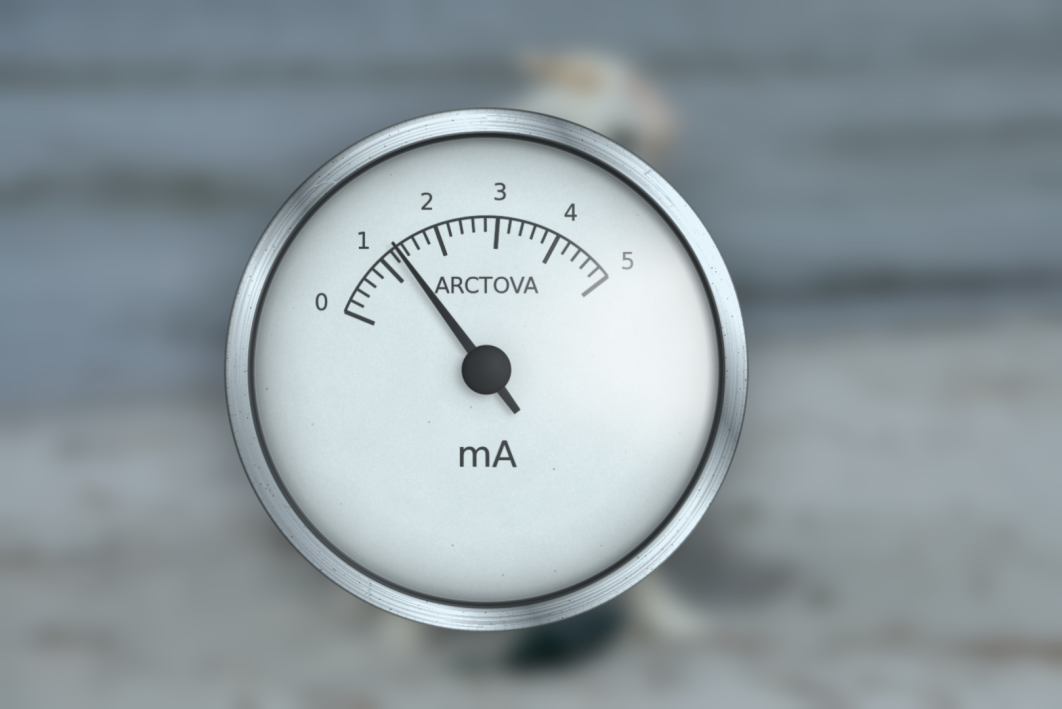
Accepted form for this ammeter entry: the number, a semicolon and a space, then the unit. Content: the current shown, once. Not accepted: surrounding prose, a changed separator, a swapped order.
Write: 1.3; mA
